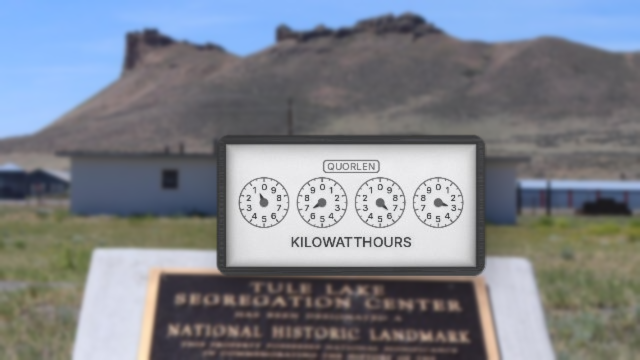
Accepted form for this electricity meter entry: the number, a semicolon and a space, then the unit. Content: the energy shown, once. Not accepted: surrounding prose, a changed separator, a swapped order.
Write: 663; kWh
